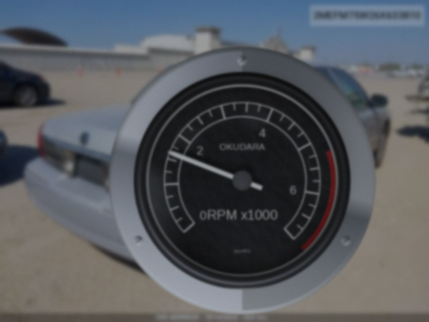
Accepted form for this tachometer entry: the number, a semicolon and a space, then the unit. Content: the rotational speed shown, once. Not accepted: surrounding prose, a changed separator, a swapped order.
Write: 1625; rpm
